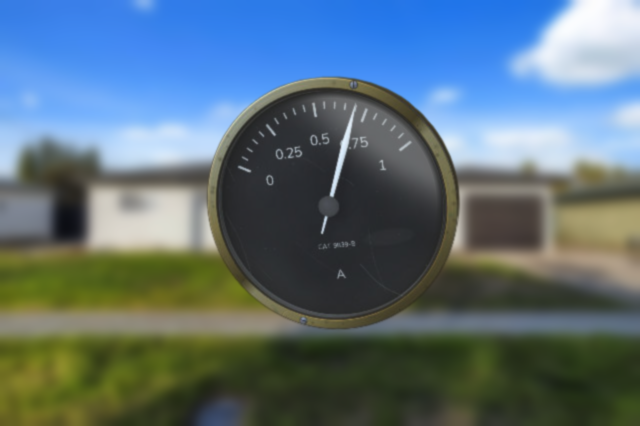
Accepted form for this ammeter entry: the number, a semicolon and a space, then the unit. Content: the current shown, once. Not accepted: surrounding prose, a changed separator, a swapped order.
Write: 0.7; A
